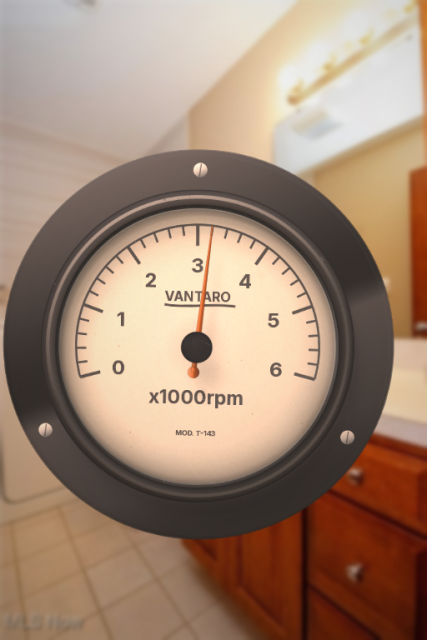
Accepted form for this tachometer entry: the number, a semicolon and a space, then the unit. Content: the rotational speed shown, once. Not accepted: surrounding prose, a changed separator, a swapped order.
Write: 3200; rpm
